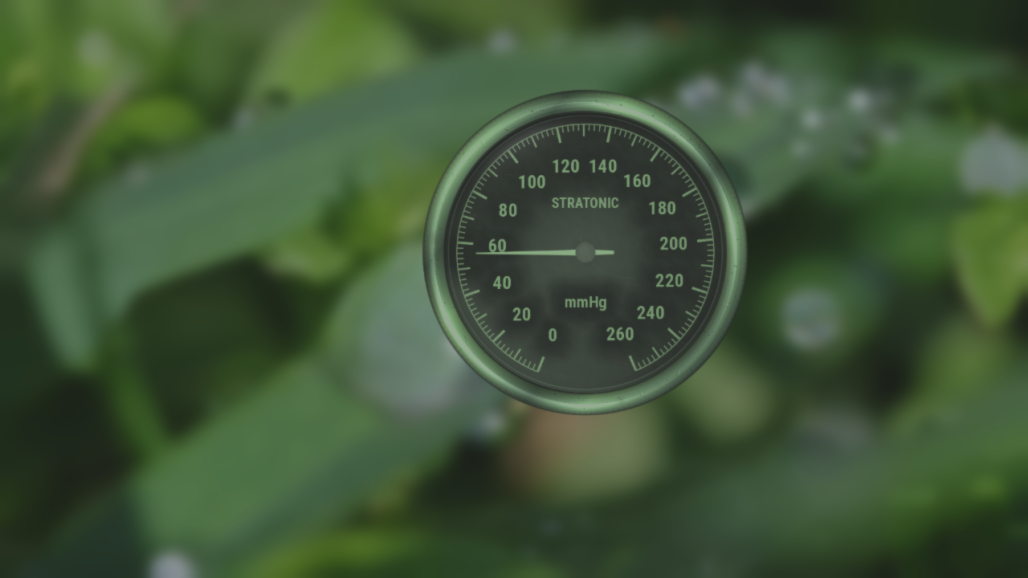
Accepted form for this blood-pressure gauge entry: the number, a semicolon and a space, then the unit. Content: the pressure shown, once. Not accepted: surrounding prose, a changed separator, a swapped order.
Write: 56; mmHg
